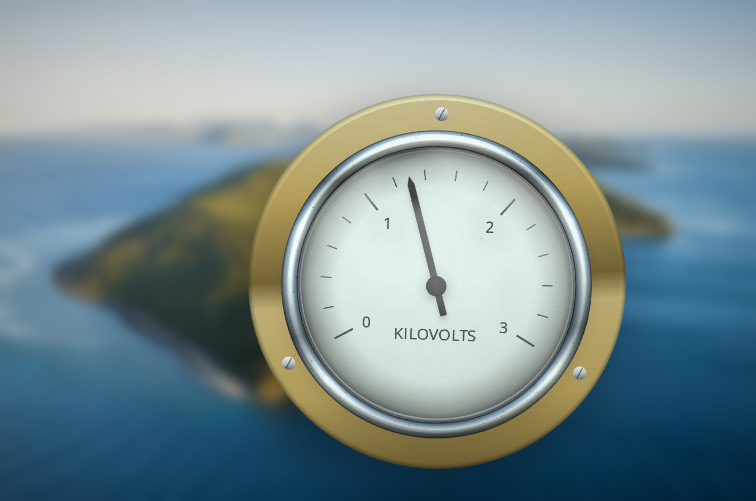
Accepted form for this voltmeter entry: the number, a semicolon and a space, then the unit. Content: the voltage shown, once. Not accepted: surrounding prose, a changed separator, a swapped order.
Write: 1.3; kV
